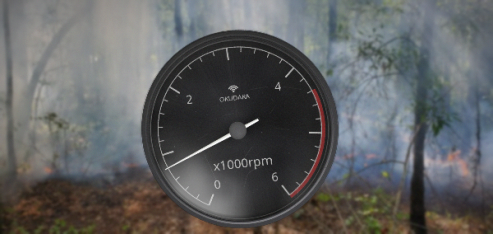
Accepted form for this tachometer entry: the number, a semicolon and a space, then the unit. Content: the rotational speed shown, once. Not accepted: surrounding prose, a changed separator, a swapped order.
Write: 800; rpm
